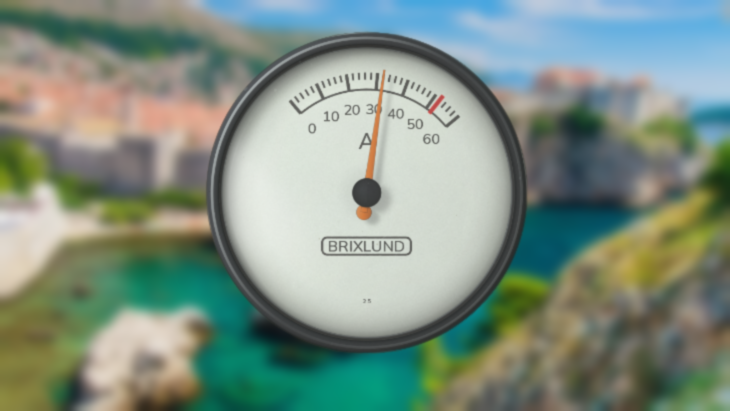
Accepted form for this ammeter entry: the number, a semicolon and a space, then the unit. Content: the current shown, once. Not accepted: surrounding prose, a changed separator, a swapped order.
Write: 32; A
